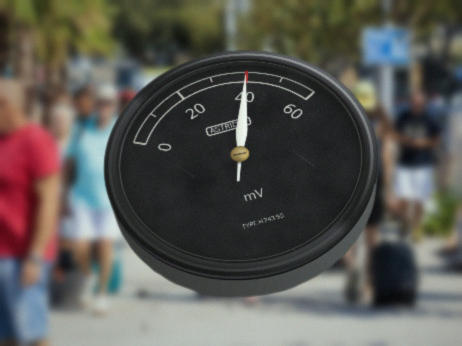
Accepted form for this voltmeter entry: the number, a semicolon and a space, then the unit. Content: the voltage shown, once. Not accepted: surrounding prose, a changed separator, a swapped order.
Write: 40; mV
